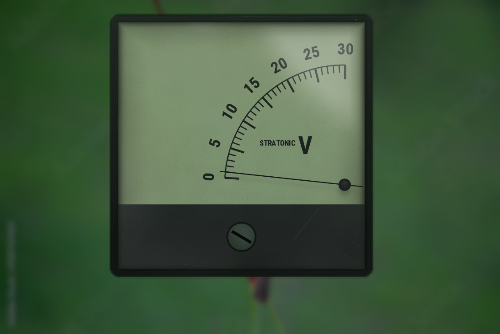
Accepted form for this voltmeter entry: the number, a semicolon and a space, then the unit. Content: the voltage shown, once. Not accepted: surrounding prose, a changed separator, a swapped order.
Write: 1; V
